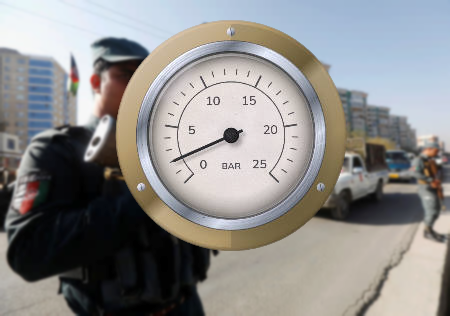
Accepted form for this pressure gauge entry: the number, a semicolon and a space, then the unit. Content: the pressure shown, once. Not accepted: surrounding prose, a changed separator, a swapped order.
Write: 2; bar
